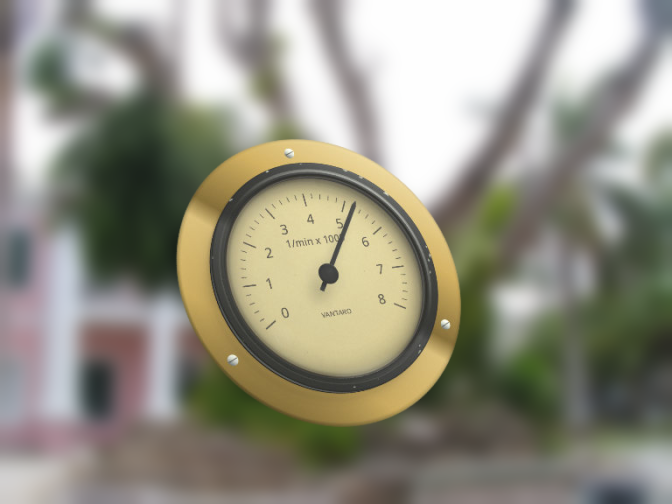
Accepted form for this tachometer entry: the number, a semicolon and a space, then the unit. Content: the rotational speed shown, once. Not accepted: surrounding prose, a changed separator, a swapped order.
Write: 5200; rpm
